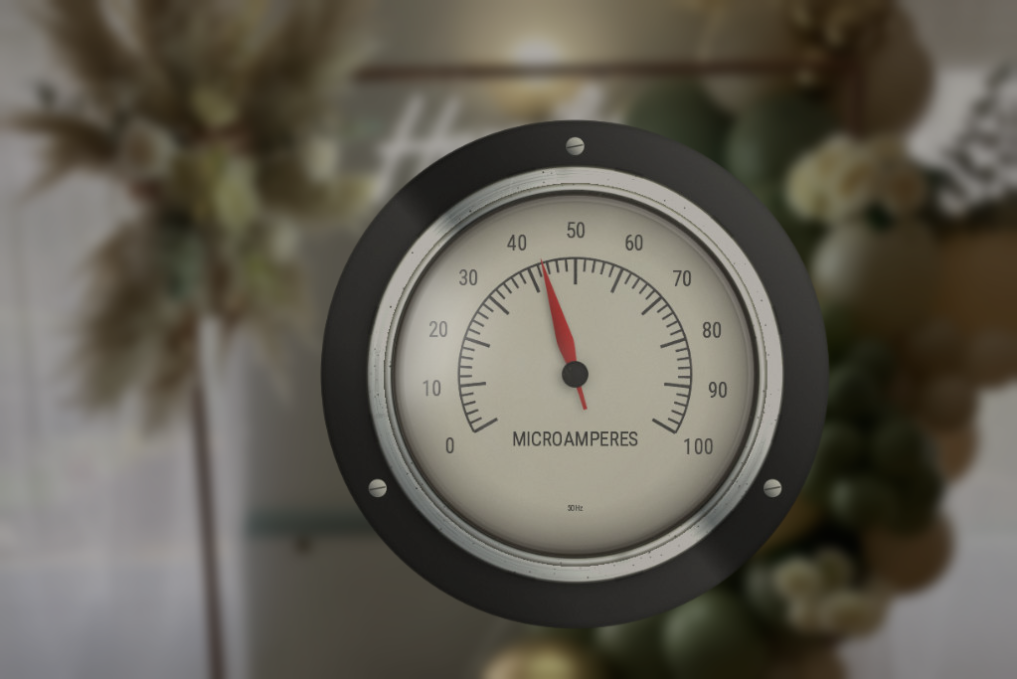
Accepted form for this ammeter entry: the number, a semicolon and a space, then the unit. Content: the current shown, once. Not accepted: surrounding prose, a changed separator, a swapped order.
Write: 43; µA
